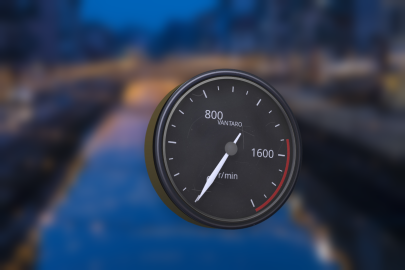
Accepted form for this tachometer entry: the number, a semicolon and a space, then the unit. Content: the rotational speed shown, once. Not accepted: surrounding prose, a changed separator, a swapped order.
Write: 0; rpm
